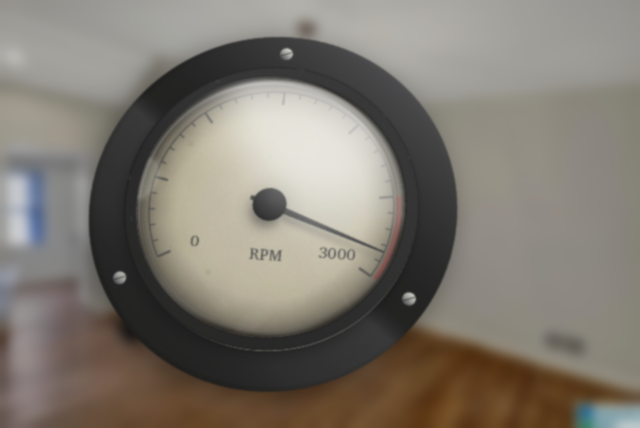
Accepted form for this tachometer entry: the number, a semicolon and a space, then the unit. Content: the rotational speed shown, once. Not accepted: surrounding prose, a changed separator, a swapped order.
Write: 2850; rpm
